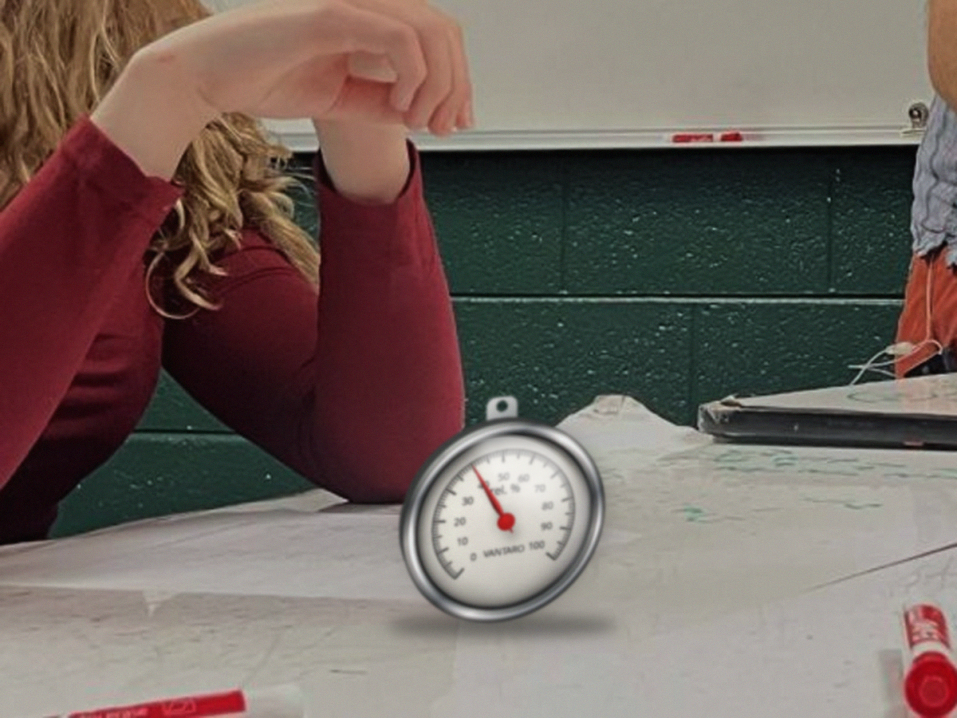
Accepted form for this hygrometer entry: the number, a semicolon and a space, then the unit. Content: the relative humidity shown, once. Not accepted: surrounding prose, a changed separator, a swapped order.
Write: 40; %
